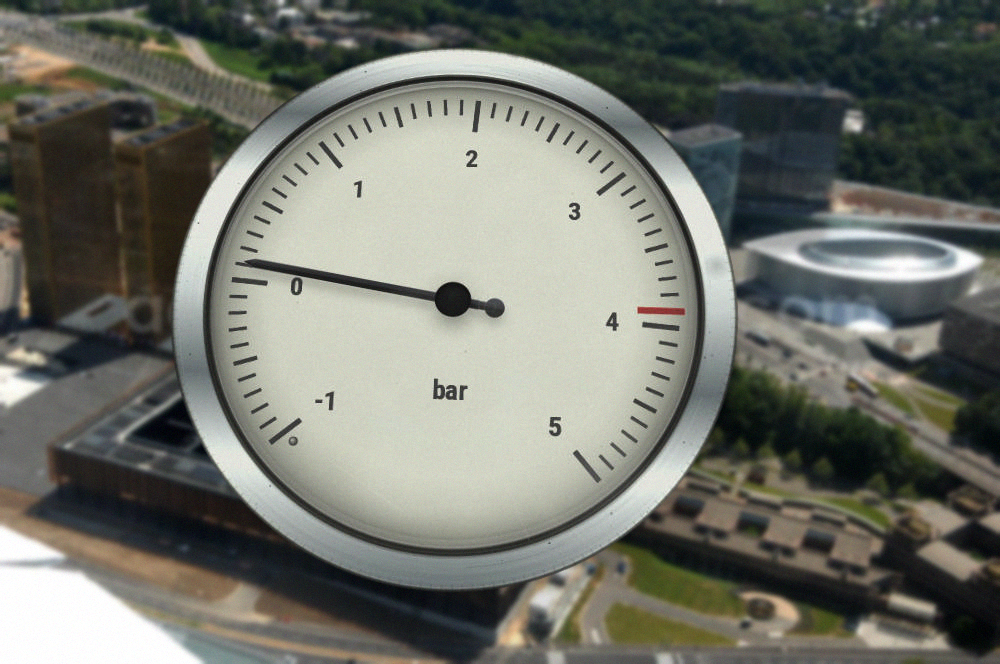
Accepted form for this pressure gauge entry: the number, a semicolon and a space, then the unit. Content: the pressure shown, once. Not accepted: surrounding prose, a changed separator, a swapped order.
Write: 0.1; bar
